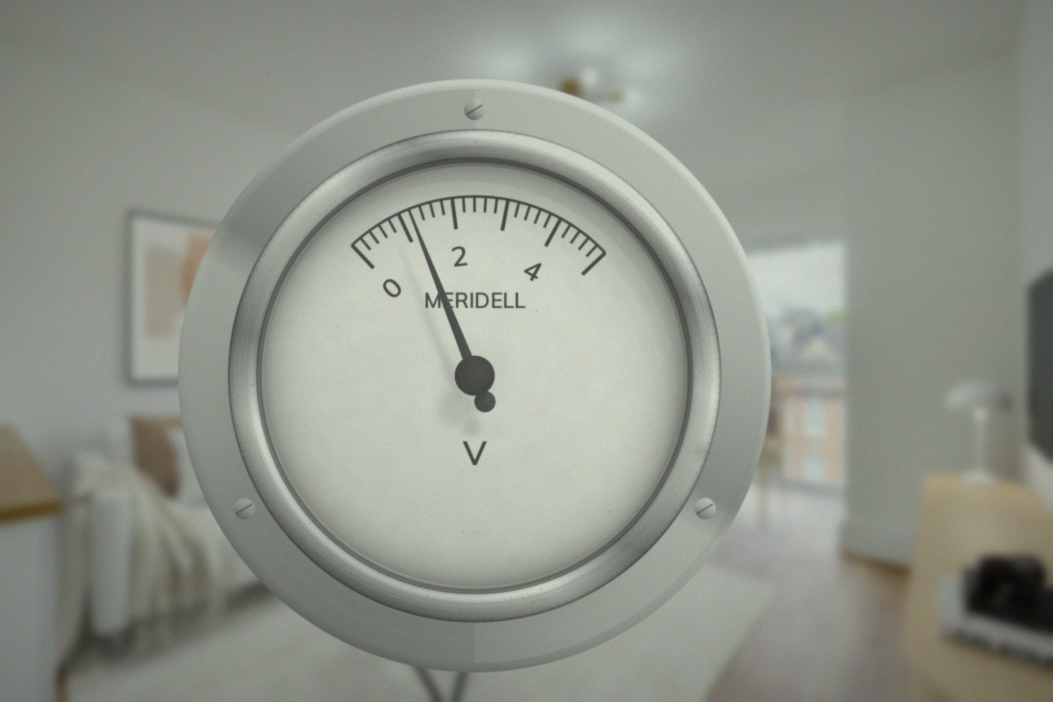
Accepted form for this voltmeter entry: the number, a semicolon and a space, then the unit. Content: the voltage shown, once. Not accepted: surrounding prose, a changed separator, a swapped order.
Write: 1.2; V
